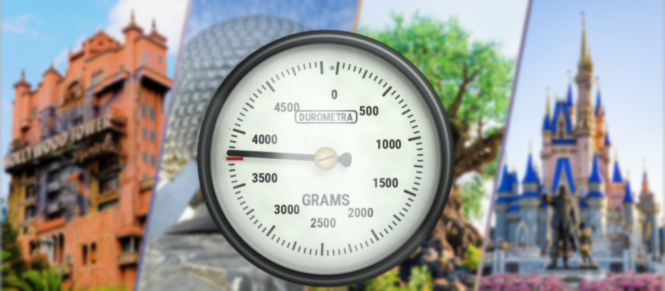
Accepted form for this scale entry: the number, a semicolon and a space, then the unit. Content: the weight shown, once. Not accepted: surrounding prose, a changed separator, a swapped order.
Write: 3800; g
